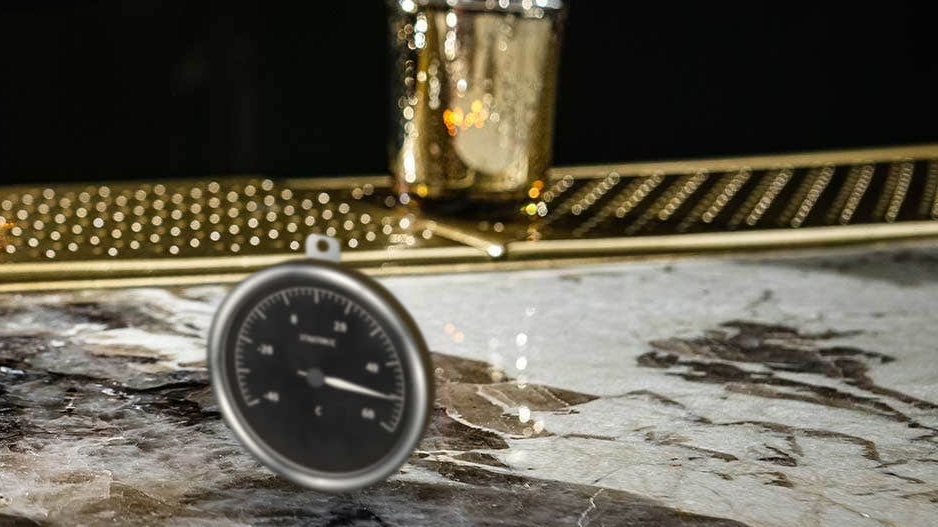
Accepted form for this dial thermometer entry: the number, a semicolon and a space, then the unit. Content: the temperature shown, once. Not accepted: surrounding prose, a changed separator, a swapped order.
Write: 50; °C
